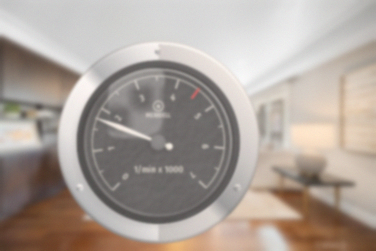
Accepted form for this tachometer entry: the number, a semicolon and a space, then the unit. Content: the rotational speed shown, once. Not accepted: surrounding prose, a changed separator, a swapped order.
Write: 1750; rpm
